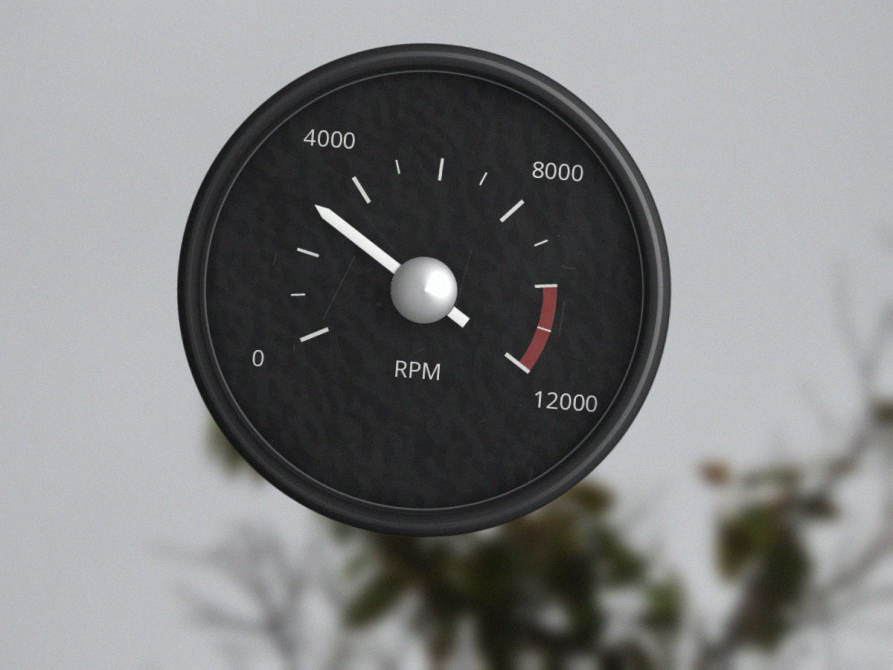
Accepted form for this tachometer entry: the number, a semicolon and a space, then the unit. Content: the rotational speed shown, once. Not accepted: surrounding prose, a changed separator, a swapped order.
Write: 3000; rpm
